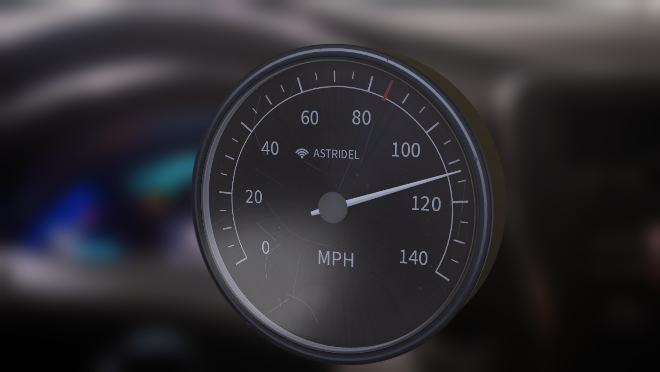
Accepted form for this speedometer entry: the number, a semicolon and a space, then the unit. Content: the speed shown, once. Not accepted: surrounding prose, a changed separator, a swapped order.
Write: 112.5; mph
